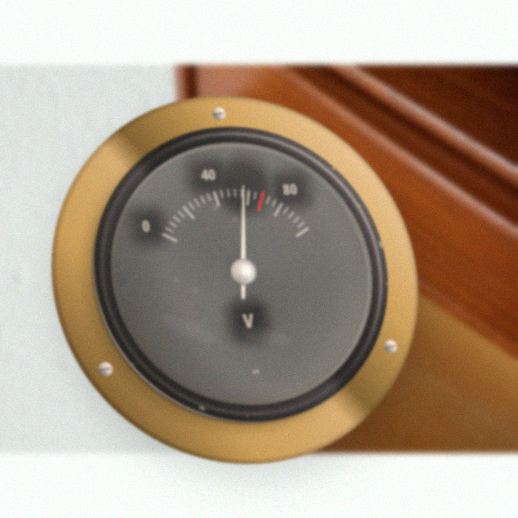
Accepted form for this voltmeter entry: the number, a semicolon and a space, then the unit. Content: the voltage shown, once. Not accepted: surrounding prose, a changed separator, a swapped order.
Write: 56; V
